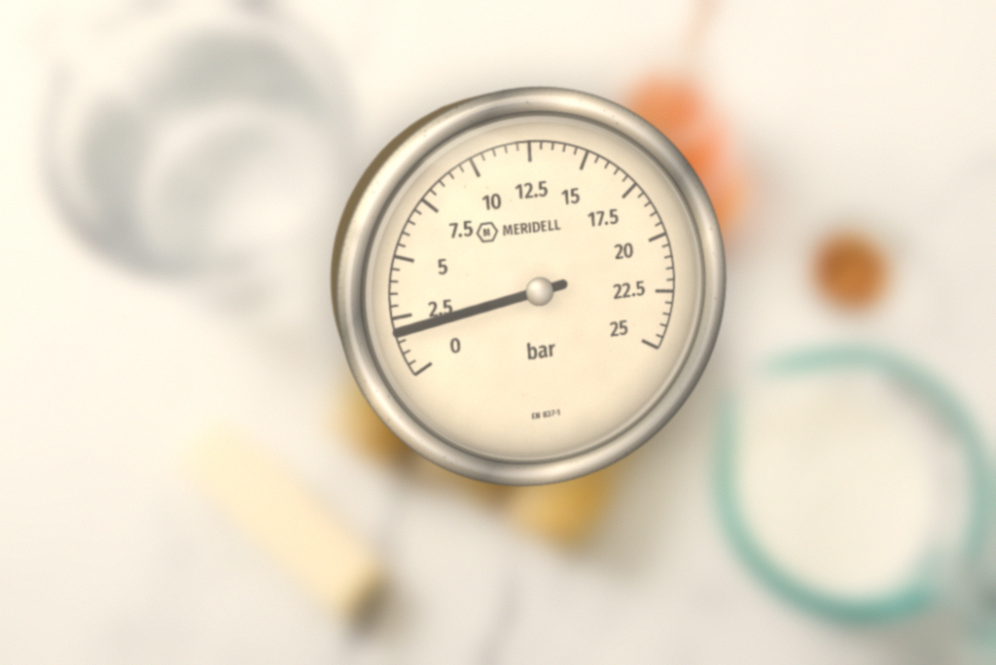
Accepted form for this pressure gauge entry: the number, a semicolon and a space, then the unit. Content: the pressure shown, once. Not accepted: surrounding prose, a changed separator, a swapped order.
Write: 2; bar
